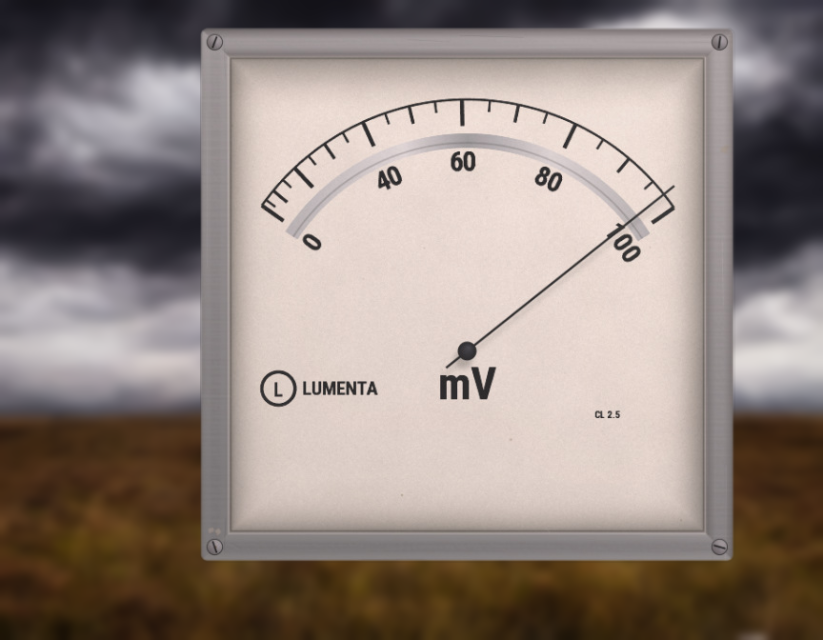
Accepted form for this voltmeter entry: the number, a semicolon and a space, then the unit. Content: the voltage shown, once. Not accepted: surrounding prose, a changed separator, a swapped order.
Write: 97.5; mV
